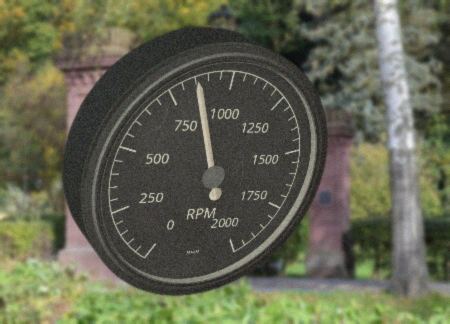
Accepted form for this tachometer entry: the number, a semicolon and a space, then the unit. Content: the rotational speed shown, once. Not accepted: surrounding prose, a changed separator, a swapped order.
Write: 850; rpm
